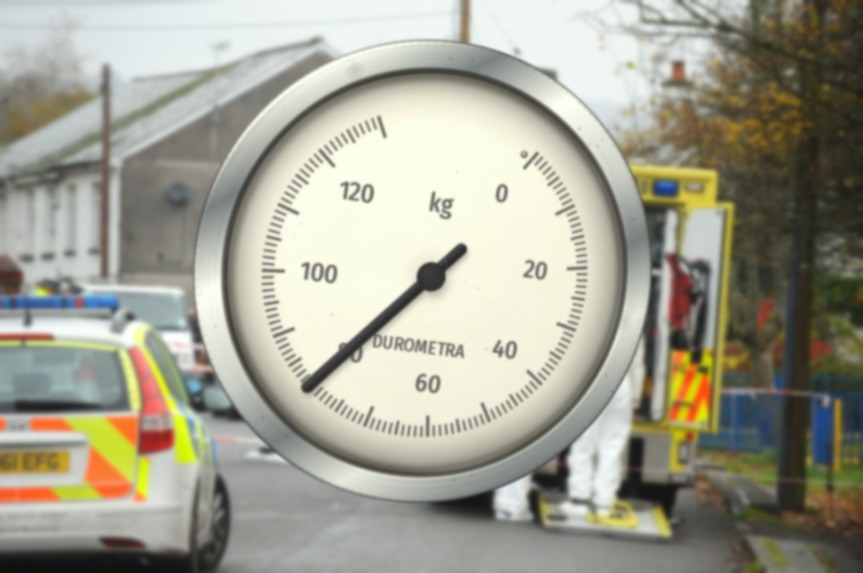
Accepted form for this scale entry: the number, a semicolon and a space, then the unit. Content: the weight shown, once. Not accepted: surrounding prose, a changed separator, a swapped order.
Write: 81; kg
